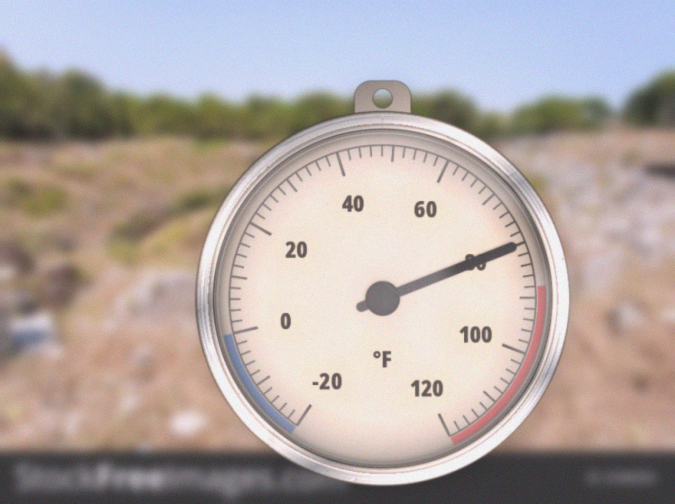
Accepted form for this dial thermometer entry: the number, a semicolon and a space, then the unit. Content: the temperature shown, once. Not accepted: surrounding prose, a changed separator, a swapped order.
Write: 80; °F
